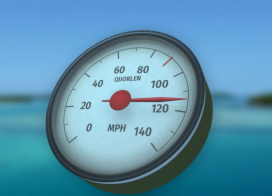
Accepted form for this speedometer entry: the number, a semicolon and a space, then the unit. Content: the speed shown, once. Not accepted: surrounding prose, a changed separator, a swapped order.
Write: 115; mph
